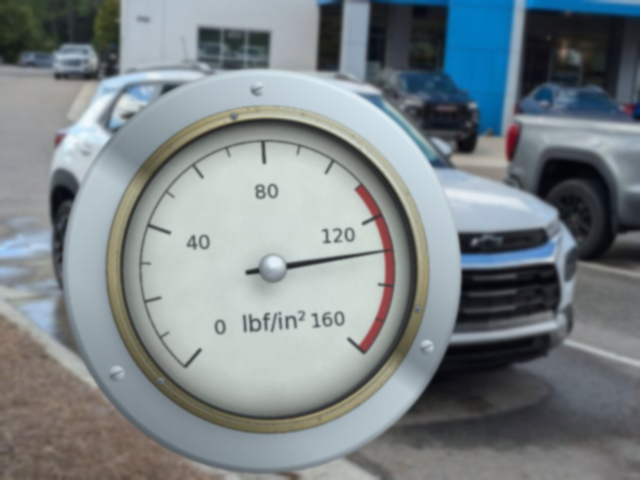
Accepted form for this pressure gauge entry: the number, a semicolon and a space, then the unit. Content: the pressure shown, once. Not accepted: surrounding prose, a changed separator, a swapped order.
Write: 130; psi
